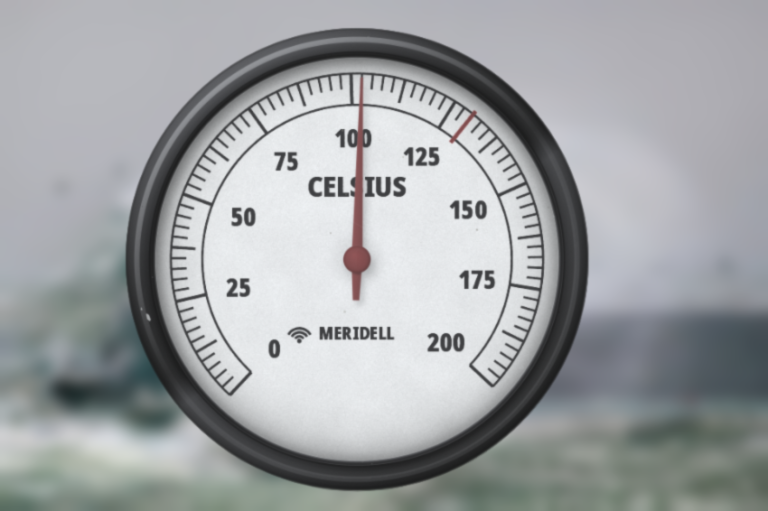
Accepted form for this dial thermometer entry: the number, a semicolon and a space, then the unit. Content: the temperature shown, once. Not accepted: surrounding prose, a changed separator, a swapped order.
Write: 102.5; °C
